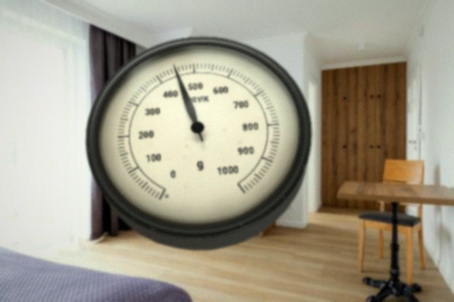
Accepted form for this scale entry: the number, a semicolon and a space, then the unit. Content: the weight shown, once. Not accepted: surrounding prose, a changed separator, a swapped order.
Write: 450; g
